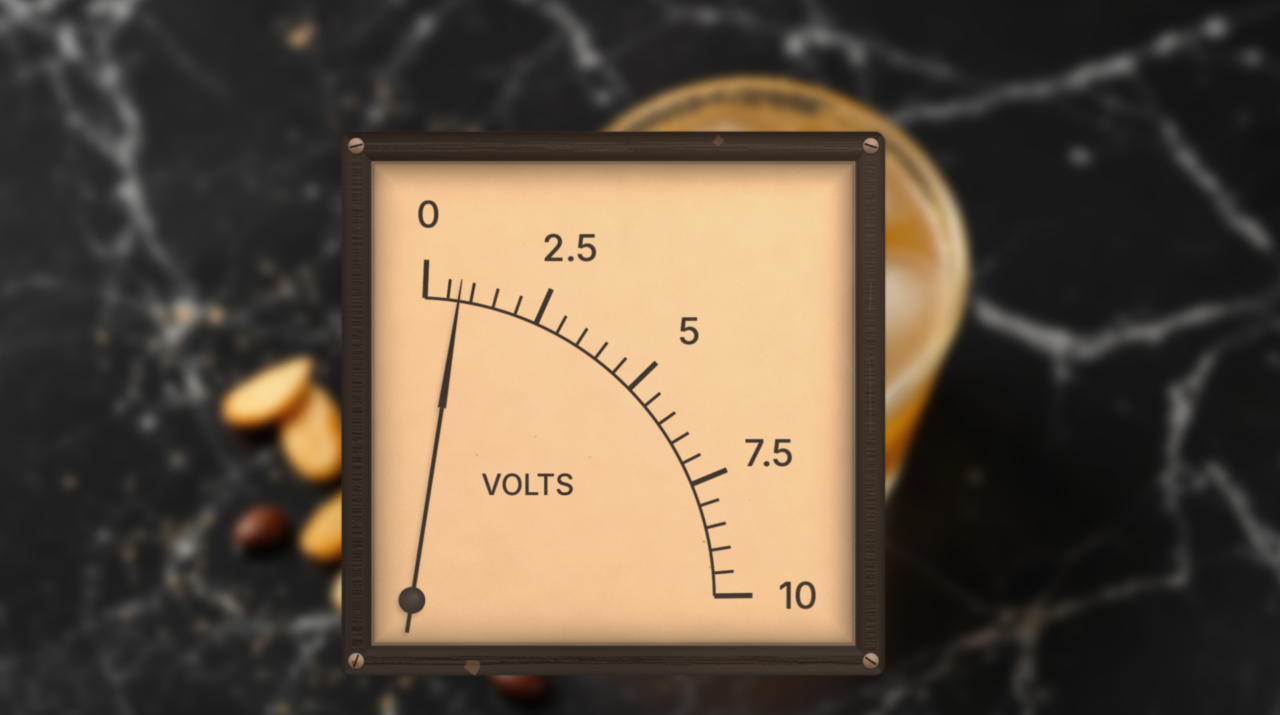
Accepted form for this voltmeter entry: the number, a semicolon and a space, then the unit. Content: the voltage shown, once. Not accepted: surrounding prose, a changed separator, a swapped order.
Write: 0.75; V
